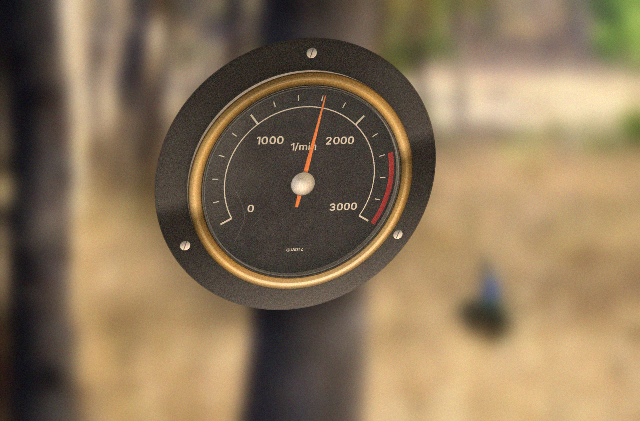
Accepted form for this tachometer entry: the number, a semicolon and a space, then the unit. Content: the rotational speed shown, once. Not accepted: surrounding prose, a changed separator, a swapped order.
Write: 1600; rpm
